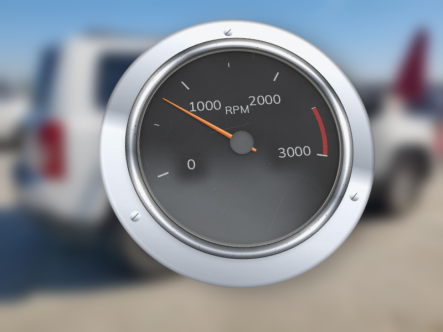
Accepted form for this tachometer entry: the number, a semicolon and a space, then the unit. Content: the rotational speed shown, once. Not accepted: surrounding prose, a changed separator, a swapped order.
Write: 750; rpm
